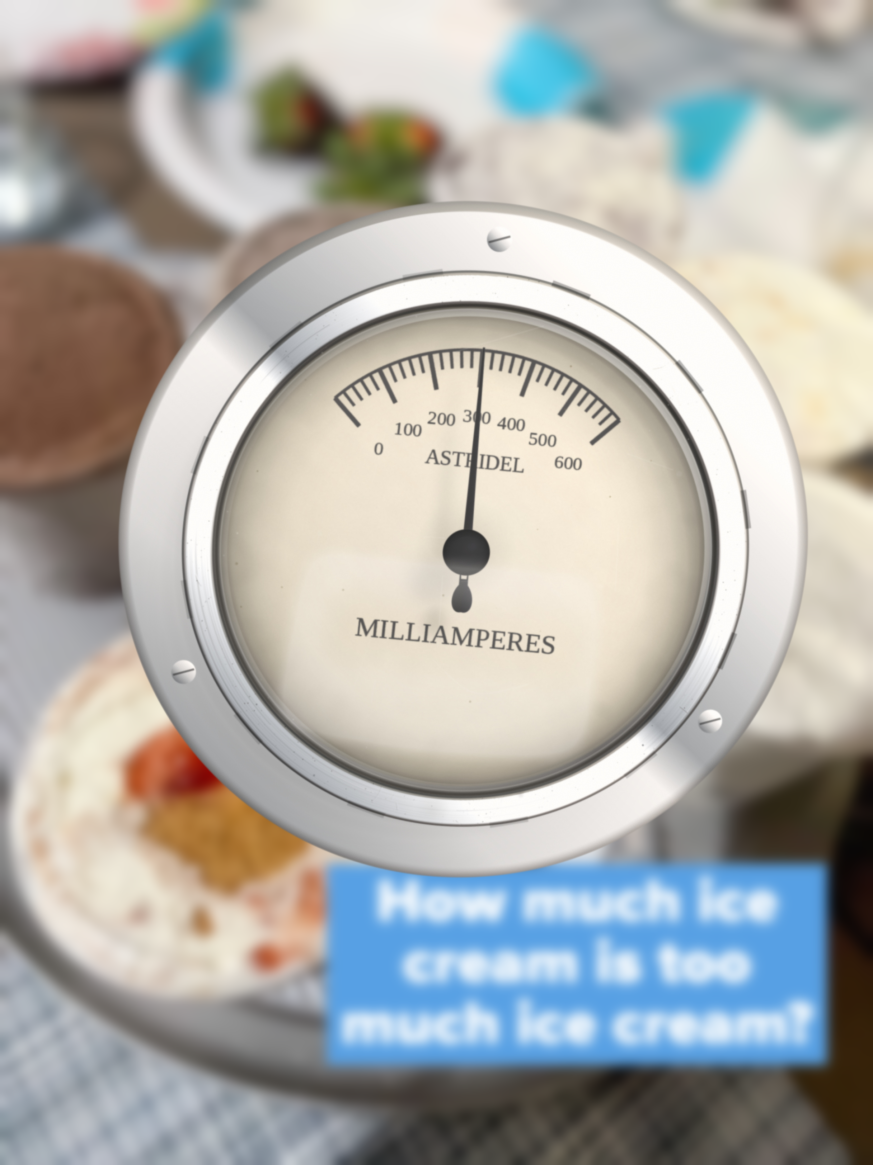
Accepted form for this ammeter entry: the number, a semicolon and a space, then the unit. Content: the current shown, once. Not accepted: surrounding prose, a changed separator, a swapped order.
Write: 300; mA
